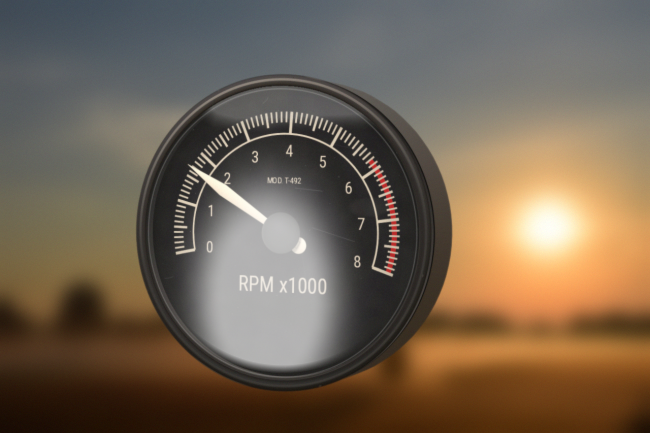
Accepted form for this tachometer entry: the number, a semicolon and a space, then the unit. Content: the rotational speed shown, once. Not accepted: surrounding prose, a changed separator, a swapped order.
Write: 1700; rpm
